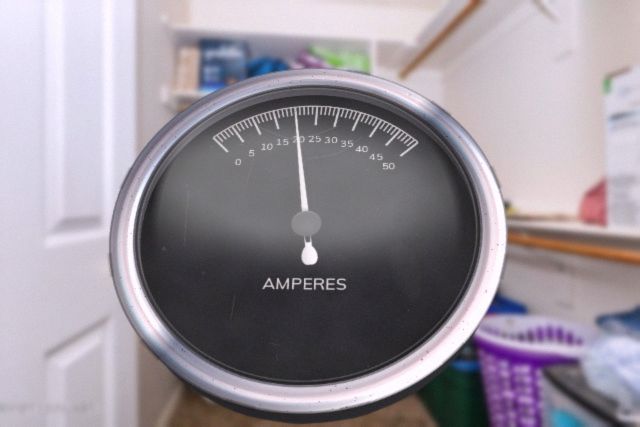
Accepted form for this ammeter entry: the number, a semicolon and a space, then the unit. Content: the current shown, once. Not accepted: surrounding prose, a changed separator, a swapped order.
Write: 20; A
